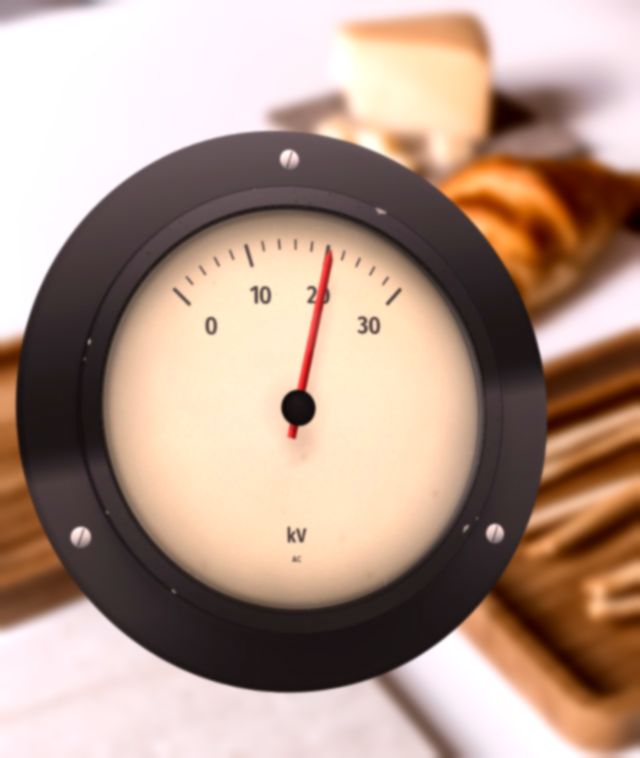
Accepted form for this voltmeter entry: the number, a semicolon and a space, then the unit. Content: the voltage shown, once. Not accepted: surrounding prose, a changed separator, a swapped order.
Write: 20; kV
